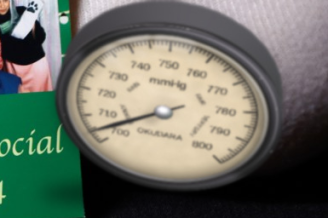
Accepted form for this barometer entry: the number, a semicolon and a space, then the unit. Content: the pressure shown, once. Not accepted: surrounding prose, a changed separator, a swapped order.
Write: 705; mmHg
